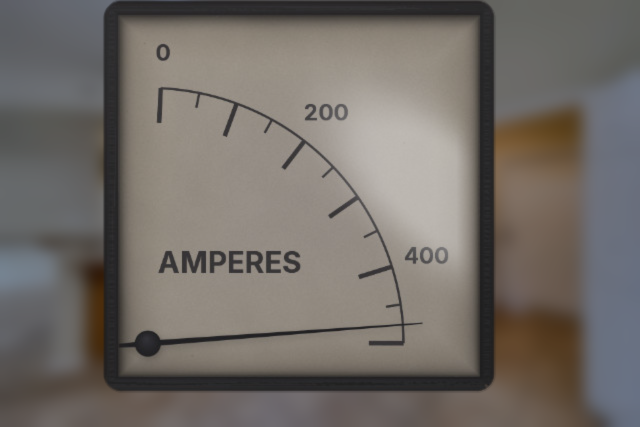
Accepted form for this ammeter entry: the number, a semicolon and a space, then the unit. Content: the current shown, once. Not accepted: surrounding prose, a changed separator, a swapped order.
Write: 475; A
